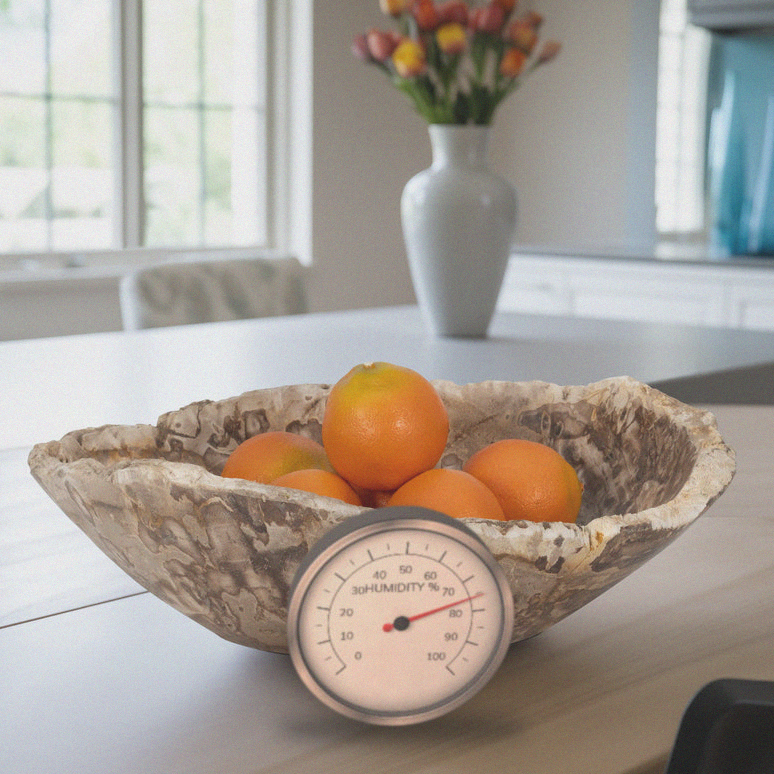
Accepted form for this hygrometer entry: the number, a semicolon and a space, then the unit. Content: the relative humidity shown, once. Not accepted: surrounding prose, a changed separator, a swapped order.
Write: 75; %
